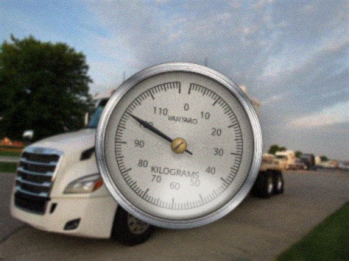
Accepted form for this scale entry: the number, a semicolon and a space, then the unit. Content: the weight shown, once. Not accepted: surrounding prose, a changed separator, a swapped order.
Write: 100; kg
